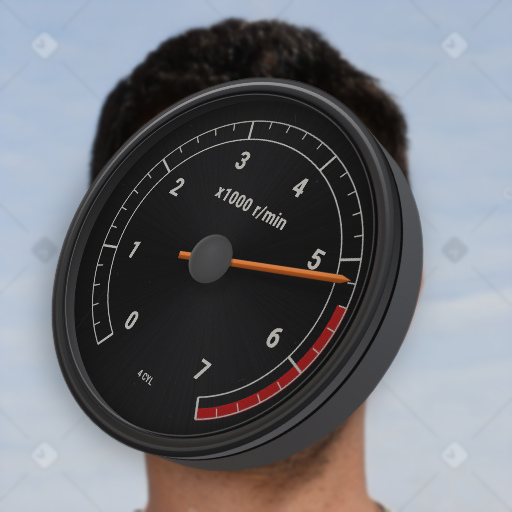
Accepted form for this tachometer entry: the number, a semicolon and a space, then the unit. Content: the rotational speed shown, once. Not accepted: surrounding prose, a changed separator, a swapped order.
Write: 5200; rpm
